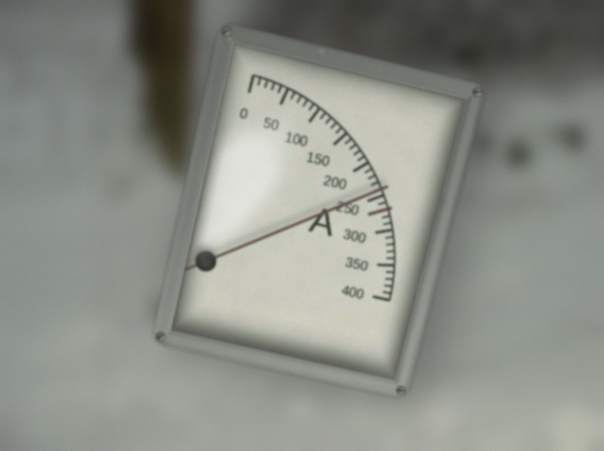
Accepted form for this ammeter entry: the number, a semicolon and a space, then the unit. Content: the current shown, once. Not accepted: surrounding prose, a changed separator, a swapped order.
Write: 240; A
